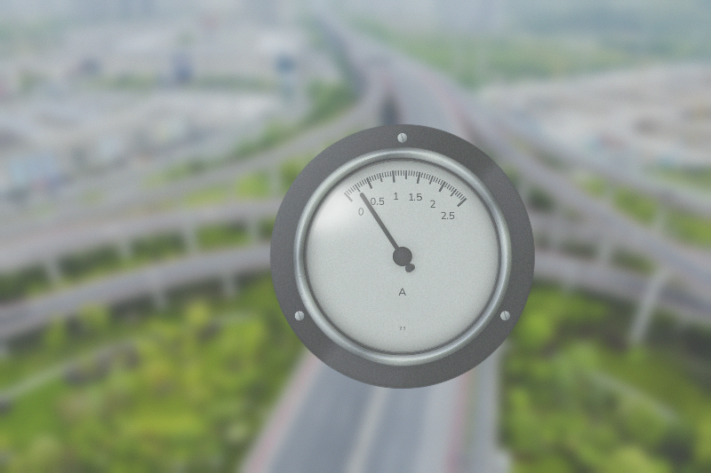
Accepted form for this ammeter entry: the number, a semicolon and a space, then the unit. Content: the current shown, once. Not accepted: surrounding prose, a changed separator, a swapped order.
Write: 0.25; A
